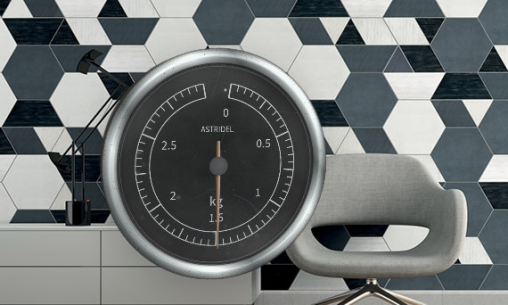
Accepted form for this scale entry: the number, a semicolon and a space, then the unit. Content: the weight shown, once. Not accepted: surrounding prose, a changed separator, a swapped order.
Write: 1.5; kg
